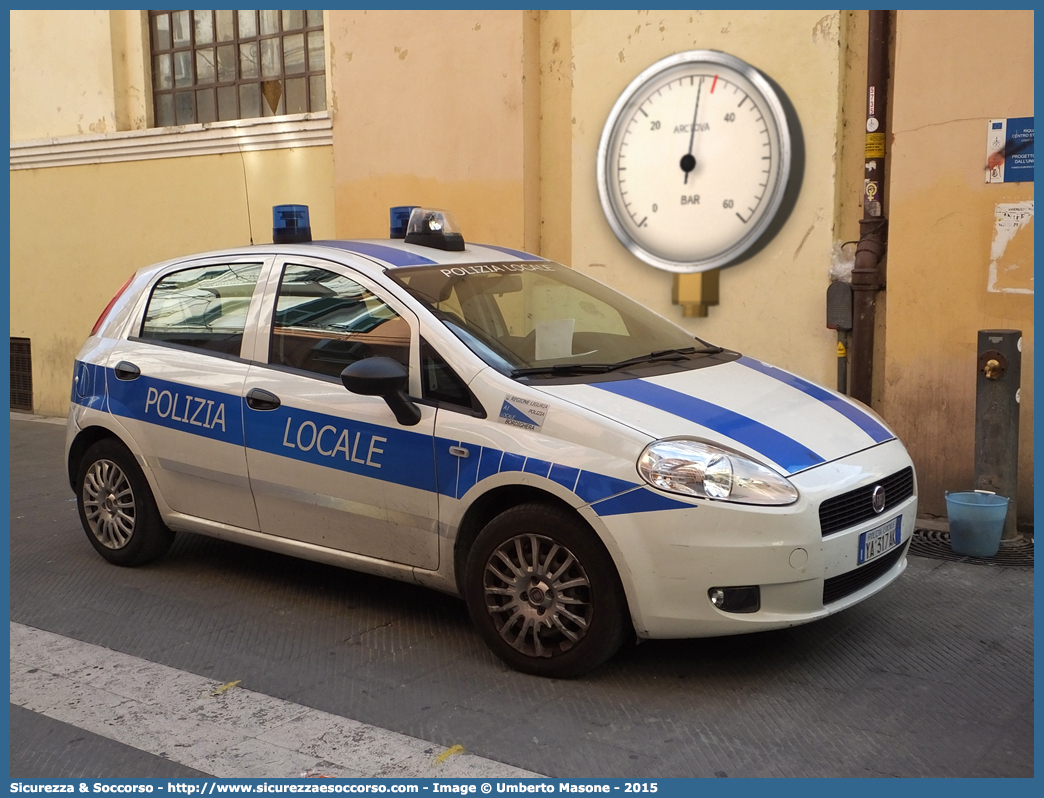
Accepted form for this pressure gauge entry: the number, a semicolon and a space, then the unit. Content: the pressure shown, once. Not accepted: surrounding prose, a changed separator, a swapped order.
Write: 32; bar
